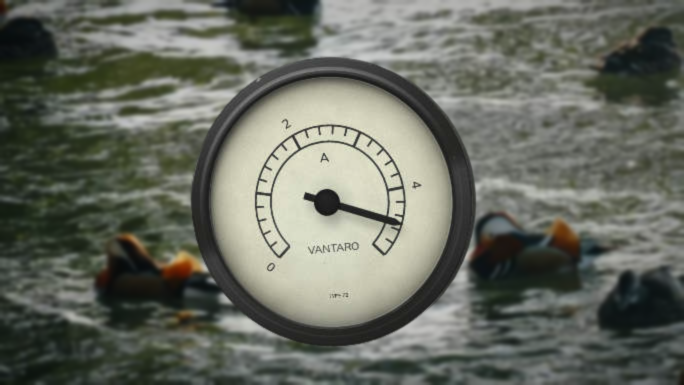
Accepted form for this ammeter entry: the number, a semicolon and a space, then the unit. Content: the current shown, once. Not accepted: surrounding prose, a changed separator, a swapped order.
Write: 4.5; A
